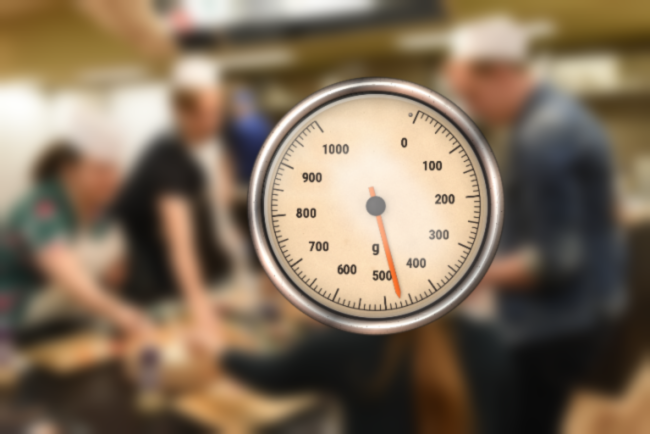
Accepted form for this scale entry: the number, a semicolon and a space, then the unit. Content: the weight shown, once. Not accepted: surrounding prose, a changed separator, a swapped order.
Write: 470; g
